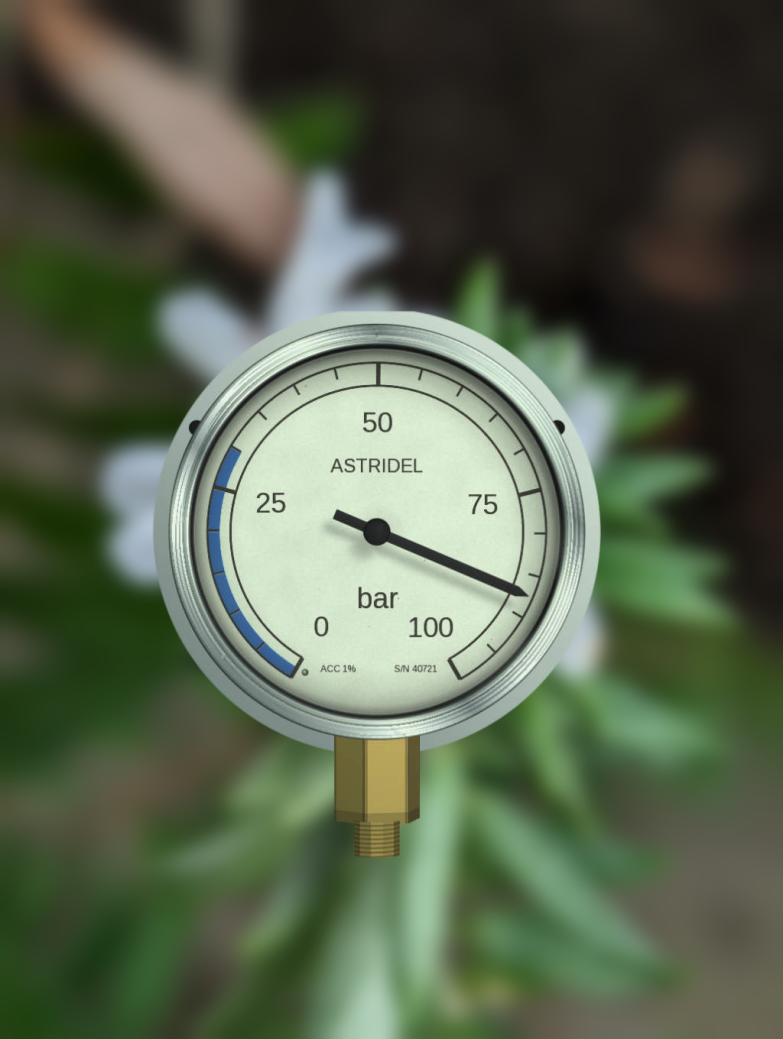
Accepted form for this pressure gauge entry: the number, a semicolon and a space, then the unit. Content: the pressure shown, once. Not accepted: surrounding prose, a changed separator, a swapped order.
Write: 87.5; bar
